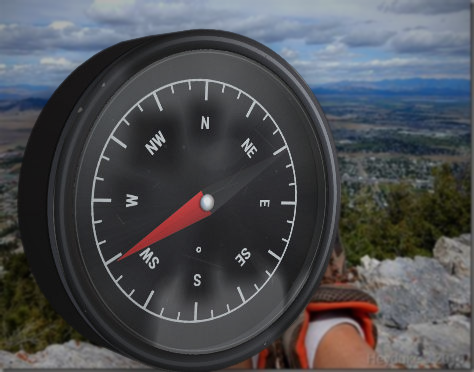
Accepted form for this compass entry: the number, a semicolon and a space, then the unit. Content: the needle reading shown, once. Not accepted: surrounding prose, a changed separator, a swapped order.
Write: 240; °
